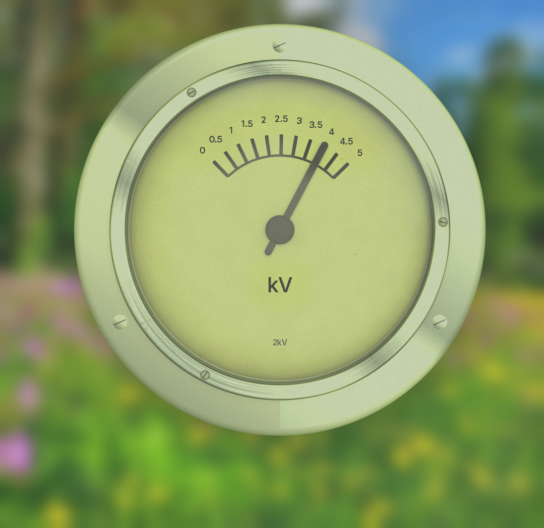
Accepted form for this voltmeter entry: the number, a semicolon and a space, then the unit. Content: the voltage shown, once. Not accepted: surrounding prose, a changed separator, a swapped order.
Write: 4; kV
